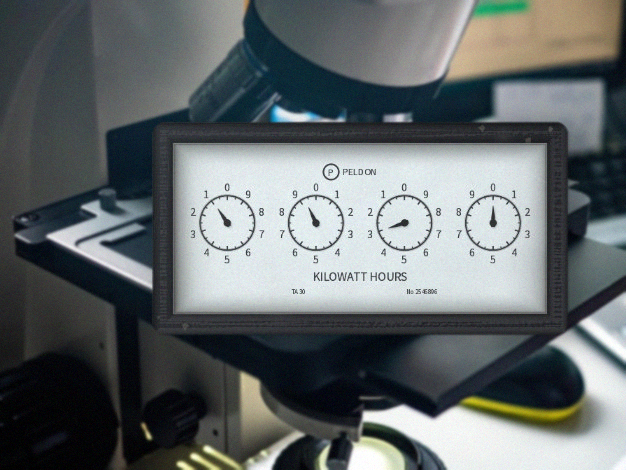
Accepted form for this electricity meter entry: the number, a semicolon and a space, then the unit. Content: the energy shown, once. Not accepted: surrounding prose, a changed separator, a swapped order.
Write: 930; kWh
